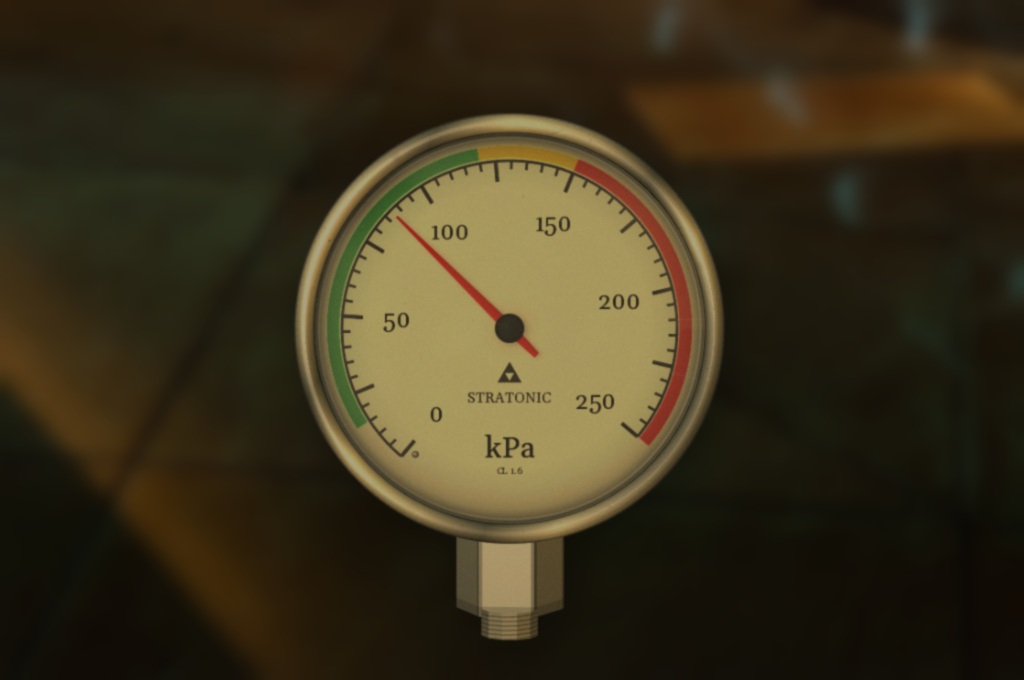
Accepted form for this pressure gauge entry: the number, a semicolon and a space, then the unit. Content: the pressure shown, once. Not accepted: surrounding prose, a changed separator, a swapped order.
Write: 87.5; kPa
